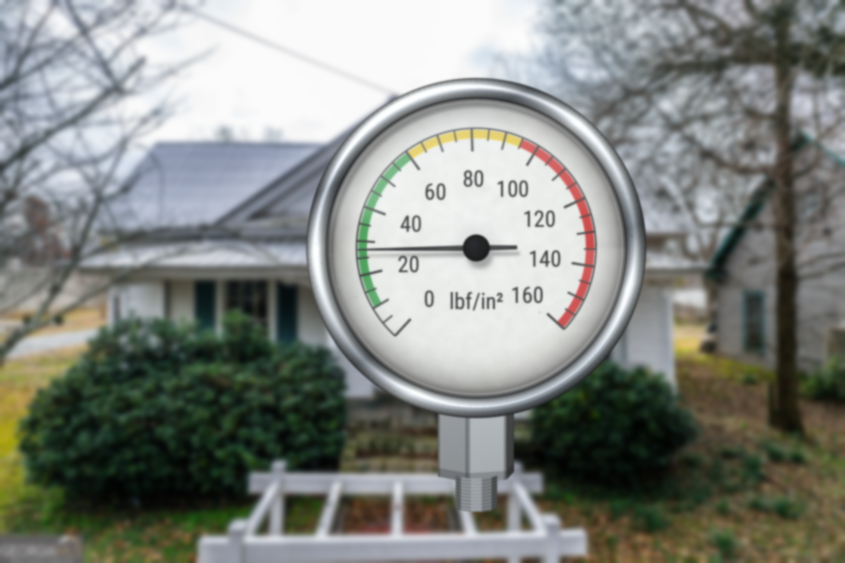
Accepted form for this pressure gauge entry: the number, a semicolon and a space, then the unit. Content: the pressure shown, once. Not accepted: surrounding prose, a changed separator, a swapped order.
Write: 27.5; psi
